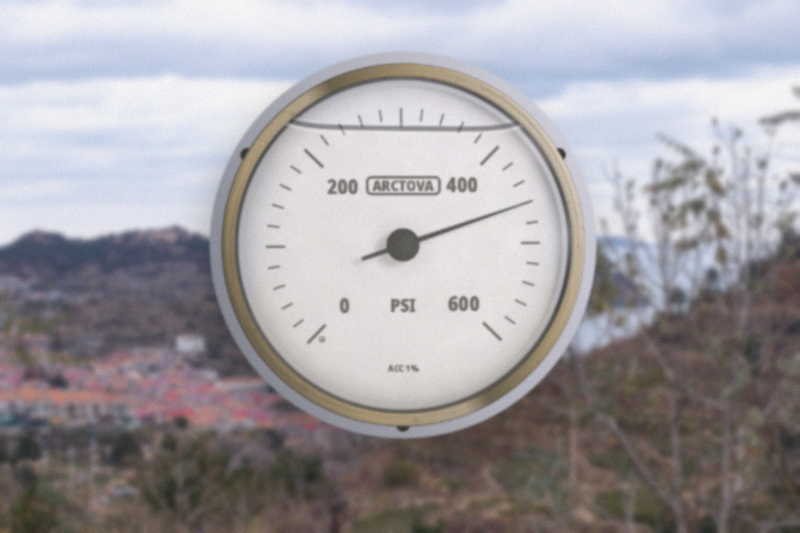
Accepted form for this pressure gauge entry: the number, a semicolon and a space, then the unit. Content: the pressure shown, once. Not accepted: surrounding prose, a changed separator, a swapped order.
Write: 460; psi
